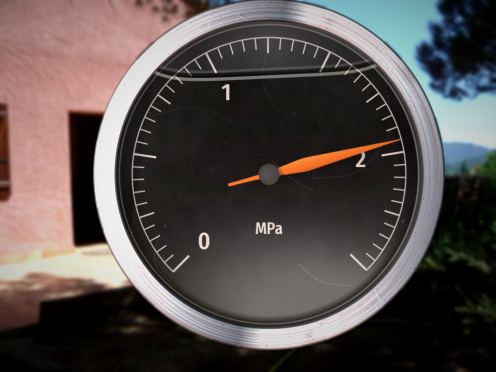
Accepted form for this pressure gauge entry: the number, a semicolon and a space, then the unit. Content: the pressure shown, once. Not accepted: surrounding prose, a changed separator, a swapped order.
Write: 1.95; MPa
